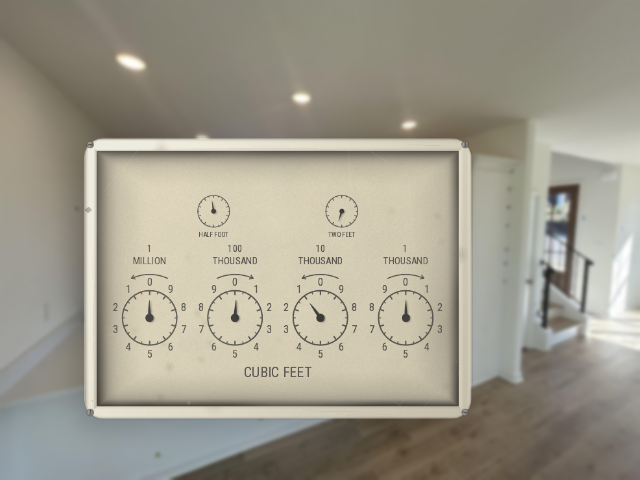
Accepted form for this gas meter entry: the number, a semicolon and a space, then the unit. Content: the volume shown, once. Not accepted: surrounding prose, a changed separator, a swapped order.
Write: 1000; ft³
